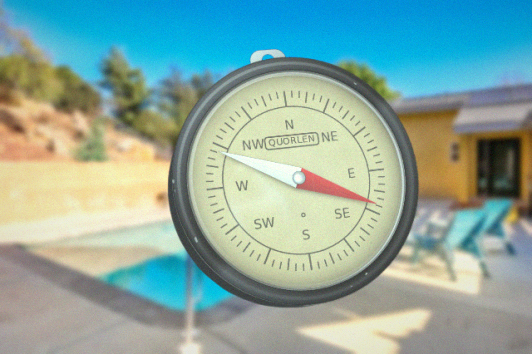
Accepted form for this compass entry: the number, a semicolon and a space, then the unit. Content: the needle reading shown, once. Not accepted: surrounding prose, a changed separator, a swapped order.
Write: 115; °
